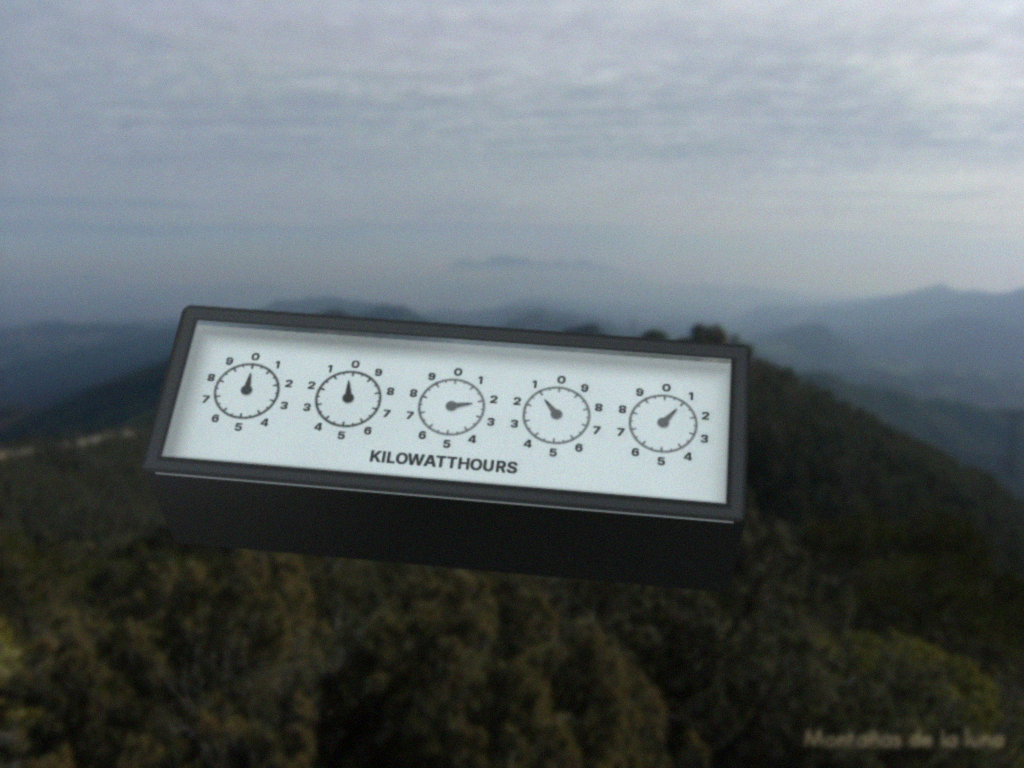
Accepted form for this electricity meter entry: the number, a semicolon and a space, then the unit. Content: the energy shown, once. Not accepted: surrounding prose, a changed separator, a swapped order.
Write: 211; kWh
